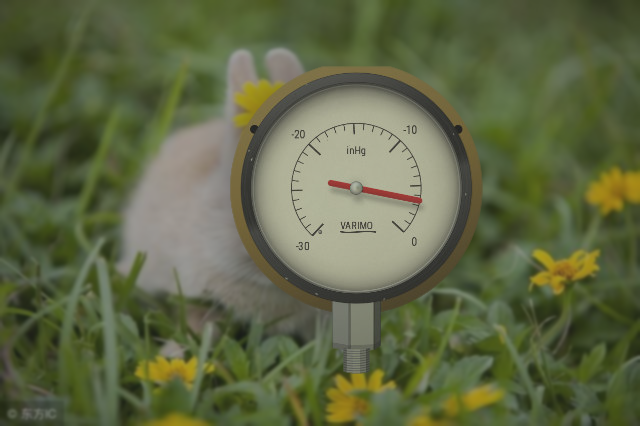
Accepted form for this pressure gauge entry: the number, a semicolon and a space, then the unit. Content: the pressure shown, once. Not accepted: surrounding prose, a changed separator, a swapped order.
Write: -3.5; inHg
